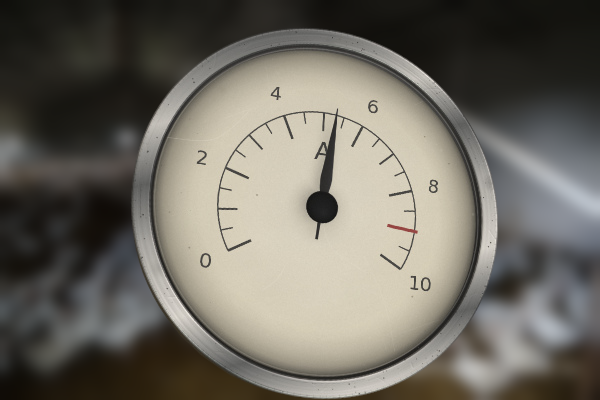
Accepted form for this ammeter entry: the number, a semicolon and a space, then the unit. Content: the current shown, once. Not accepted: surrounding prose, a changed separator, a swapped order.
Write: 5.25; A
